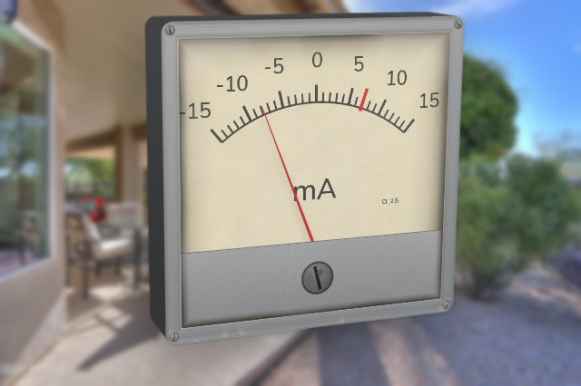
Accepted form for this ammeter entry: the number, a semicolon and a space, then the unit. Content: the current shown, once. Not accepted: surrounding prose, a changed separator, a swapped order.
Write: -8; mA
